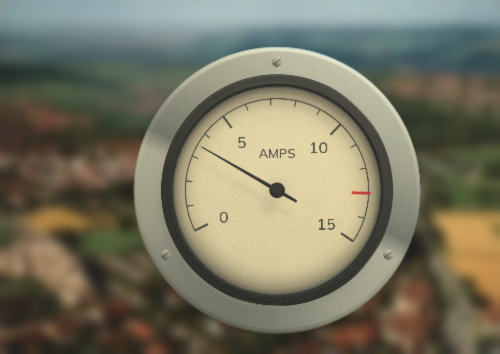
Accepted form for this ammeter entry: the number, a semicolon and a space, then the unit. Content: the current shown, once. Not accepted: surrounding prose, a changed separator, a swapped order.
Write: 3.5; A
